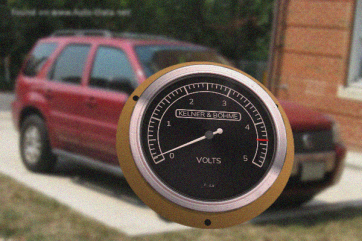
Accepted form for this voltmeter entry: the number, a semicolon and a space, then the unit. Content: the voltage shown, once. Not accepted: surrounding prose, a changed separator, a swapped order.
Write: 0.1; V
